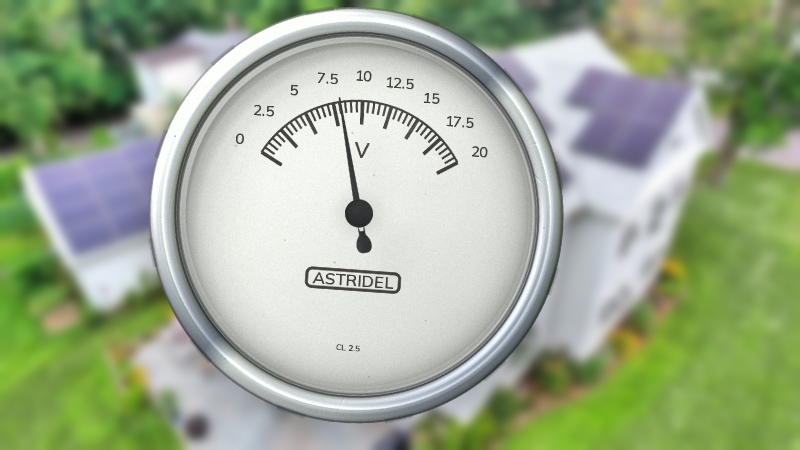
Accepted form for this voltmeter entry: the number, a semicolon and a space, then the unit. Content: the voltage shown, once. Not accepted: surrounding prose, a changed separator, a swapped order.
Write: 8; V
